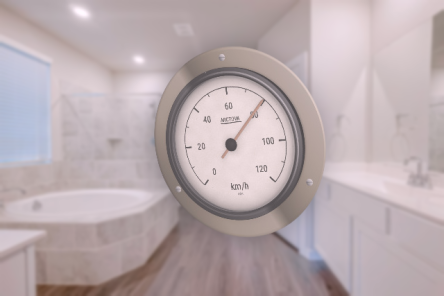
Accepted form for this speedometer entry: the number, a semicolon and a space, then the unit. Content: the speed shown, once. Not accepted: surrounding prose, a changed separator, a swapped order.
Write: 80; km/h
